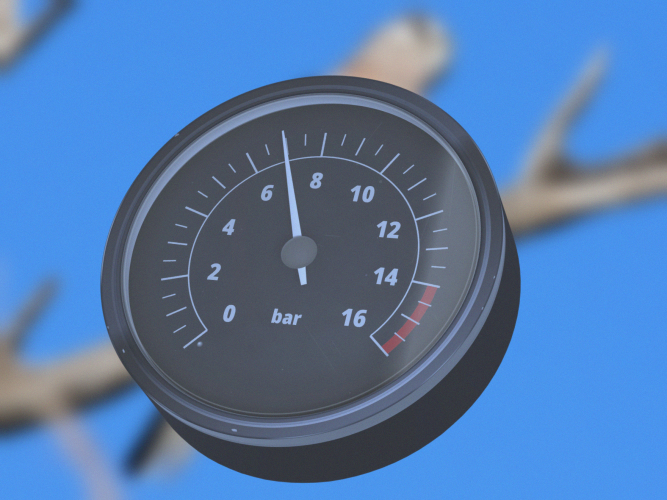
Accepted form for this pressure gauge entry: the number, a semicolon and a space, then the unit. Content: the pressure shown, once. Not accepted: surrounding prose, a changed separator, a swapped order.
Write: 7; bar
